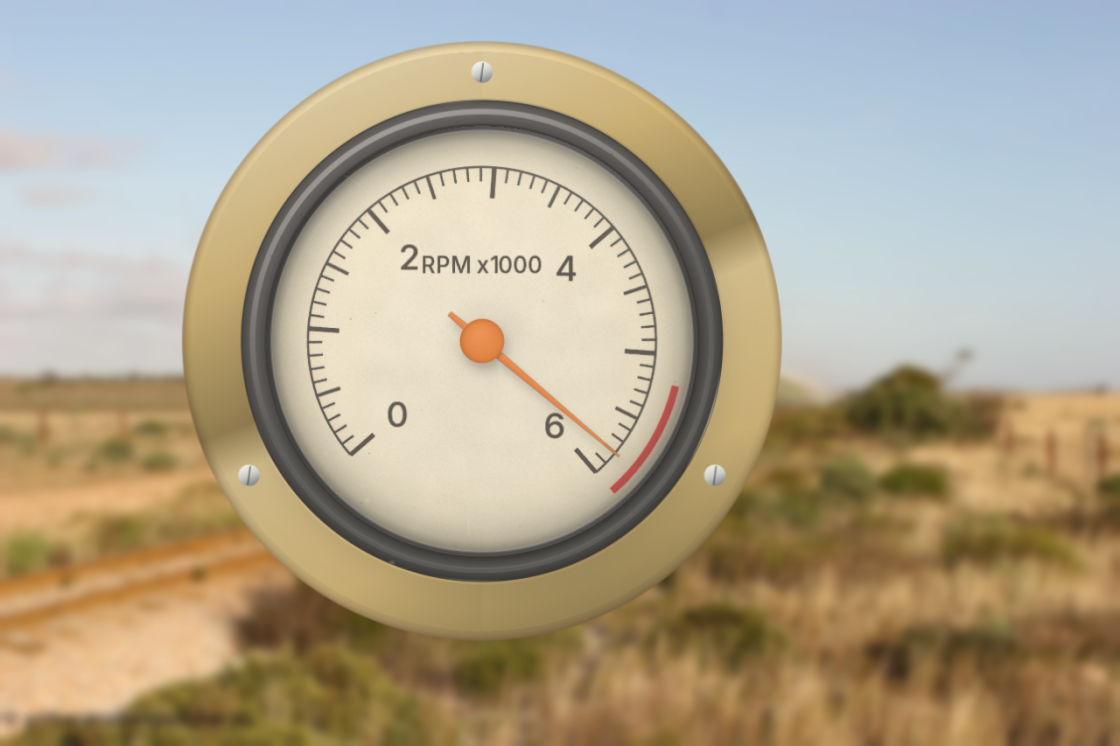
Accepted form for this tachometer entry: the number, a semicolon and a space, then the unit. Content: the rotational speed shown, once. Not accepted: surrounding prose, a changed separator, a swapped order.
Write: 5800; rpm
